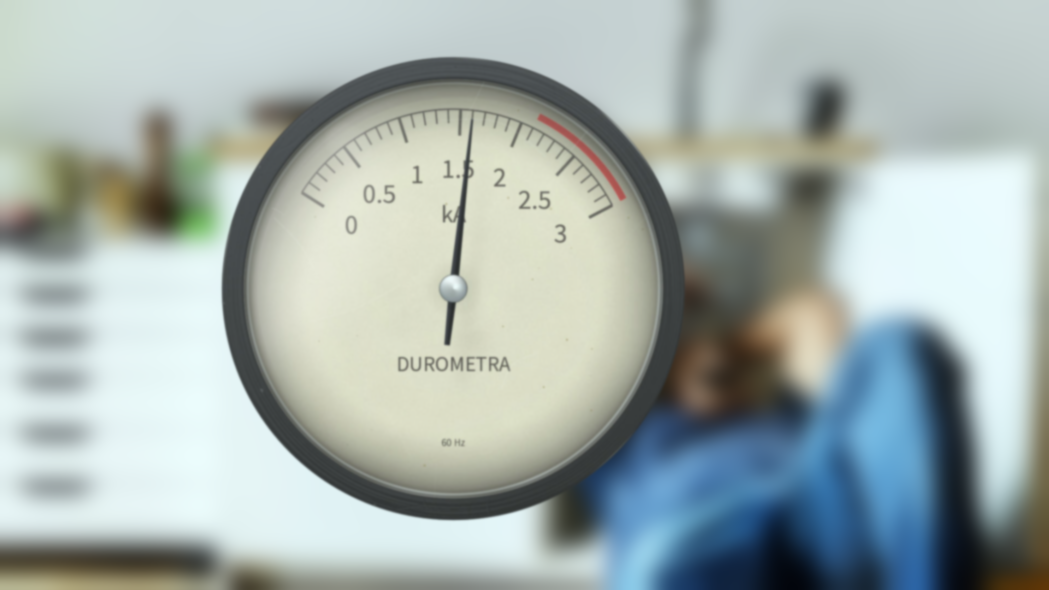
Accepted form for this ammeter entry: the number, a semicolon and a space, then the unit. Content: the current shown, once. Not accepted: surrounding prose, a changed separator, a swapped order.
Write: 1.6; kA
